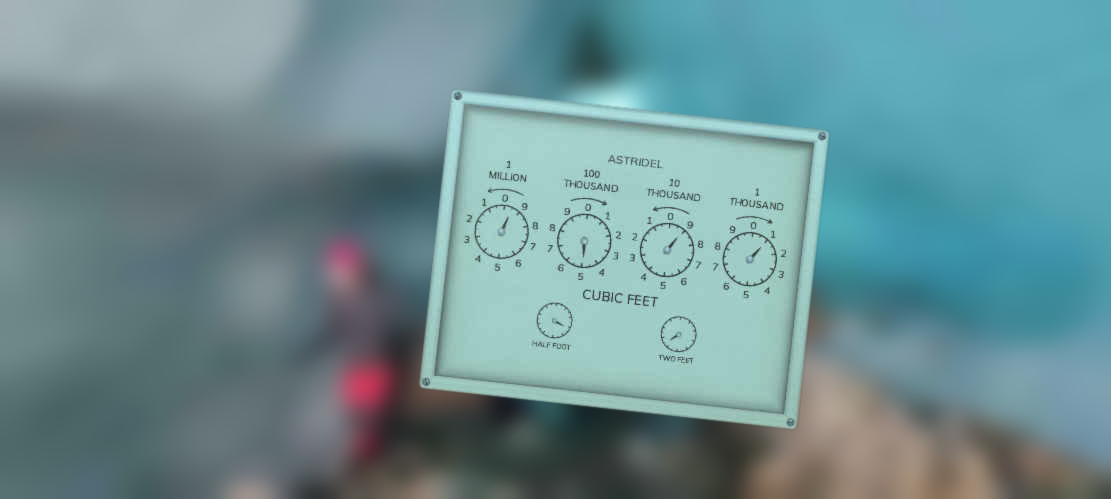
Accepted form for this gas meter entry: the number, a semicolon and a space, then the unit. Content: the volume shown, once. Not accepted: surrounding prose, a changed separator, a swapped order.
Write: 949100; ft³
